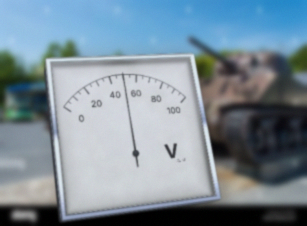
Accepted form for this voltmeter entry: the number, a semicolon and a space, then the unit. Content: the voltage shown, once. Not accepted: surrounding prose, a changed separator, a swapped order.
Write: 50; V
